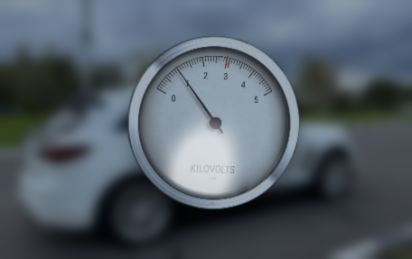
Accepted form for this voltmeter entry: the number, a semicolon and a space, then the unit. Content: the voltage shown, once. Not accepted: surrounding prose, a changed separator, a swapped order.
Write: 1; kV
